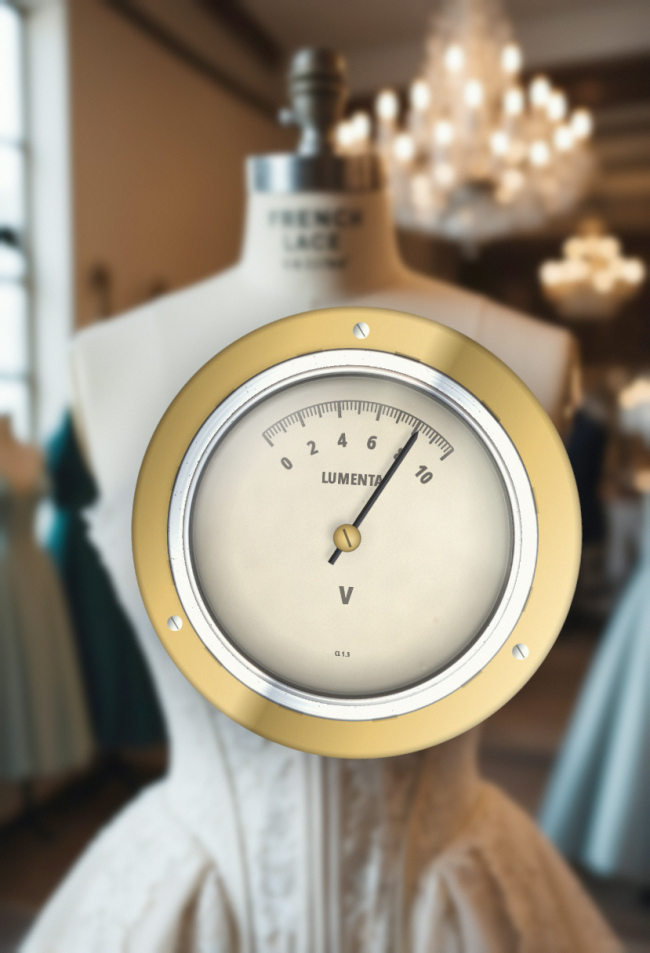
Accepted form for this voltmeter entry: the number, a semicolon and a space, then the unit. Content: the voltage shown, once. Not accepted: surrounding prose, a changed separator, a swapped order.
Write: 8.2; V
